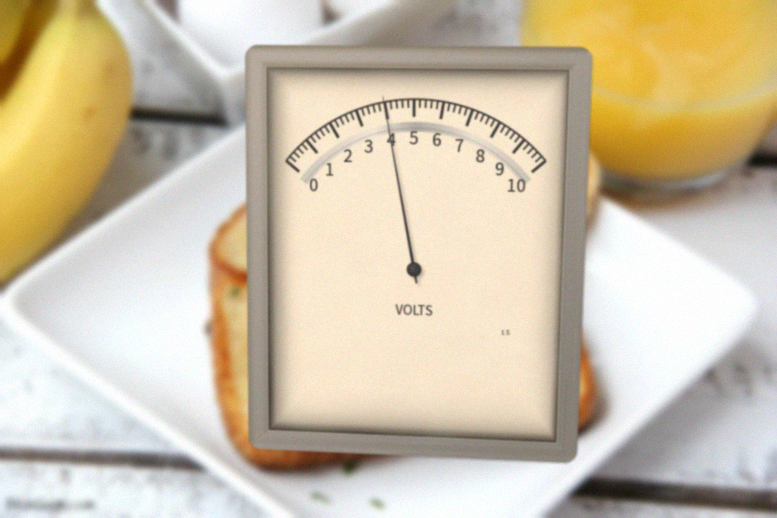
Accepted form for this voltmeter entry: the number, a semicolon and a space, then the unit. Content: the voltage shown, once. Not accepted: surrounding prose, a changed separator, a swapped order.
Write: 4; V
